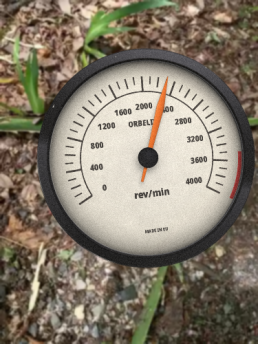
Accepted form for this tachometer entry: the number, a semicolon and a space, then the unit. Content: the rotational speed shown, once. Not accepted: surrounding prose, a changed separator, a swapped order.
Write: 2300; rpm
